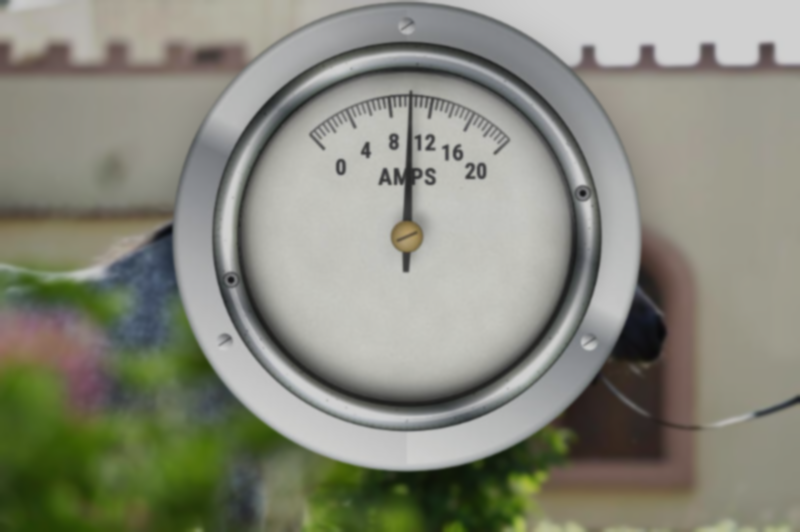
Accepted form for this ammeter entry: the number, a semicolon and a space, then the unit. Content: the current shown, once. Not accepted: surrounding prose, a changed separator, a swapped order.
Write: 10; A
